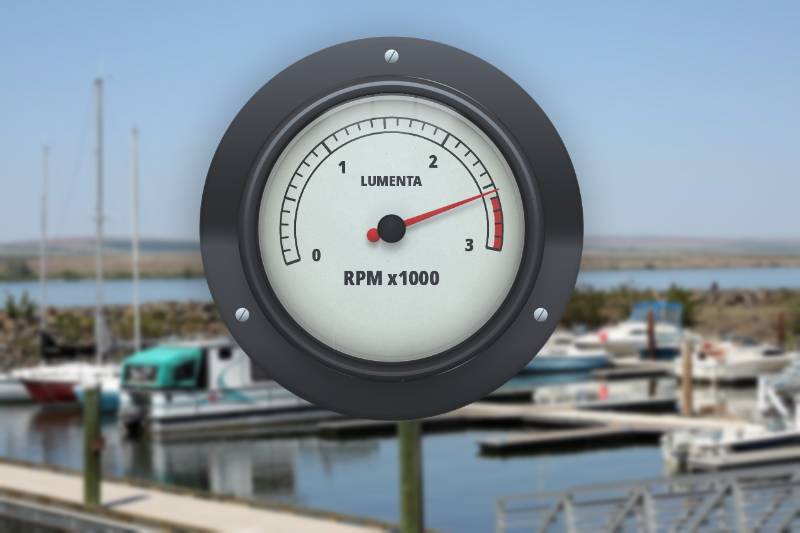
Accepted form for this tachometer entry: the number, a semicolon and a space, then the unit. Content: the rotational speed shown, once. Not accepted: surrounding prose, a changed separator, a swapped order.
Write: 2550; rpm
